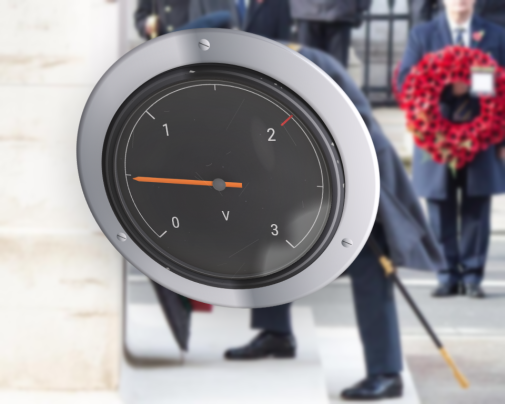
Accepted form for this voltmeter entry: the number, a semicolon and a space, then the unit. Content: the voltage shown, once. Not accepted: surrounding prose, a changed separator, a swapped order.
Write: 0.5; V
